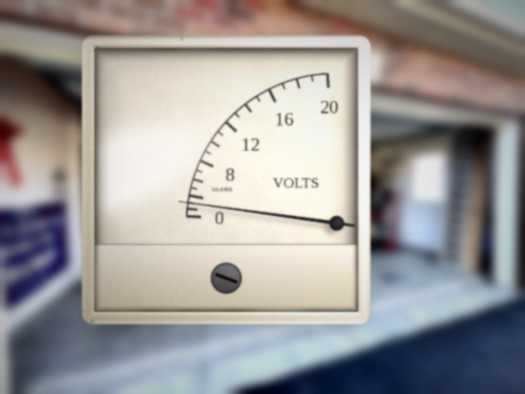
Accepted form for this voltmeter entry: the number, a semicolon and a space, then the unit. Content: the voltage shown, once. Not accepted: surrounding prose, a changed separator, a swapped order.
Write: 3; V
